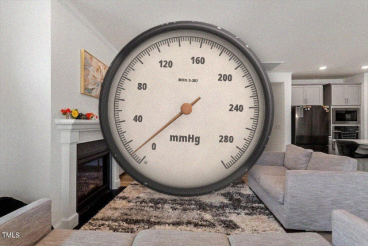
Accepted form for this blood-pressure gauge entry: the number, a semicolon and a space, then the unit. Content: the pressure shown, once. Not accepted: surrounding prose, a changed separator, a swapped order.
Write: 10; mmHg
